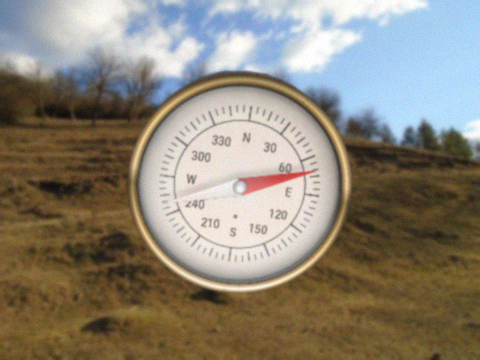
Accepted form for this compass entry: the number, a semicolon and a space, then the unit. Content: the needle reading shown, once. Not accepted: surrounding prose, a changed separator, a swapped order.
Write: 70; °
